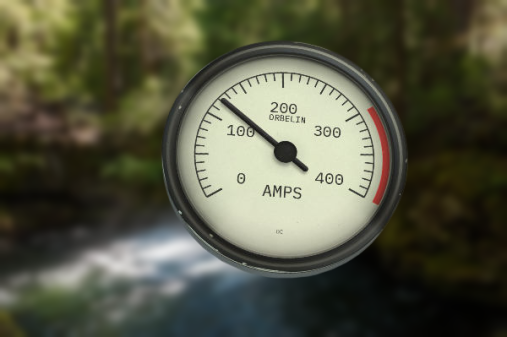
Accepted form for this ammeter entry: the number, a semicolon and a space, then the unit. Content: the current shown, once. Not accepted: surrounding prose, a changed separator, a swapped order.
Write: 120; A
